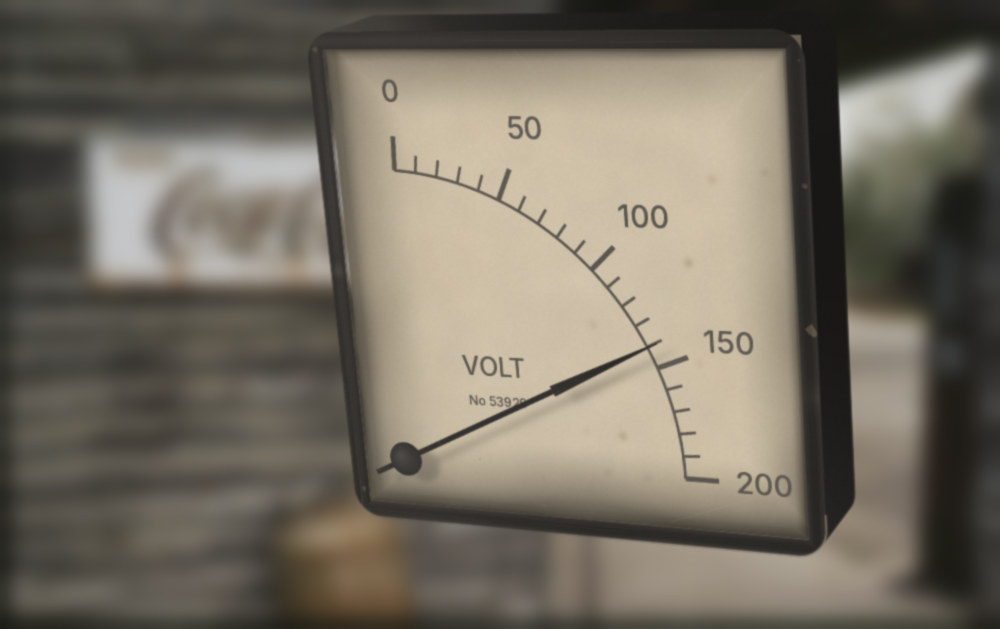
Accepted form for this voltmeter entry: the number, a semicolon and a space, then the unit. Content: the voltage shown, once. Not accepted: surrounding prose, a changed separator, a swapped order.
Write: 140; V
